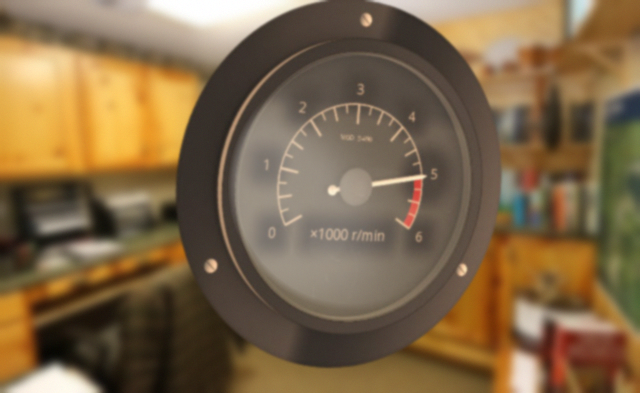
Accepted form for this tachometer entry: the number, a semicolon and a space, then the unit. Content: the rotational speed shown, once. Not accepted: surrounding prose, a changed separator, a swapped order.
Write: 5000; rpm
